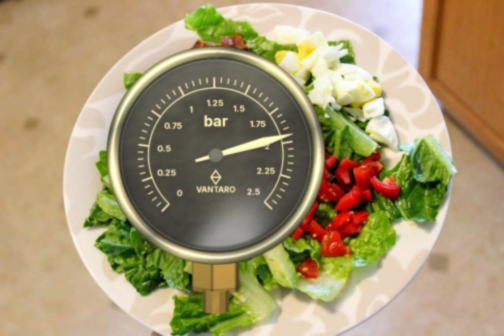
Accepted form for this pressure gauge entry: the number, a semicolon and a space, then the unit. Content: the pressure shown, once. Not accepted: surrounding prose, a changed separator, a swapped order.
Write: 1.95; bar
